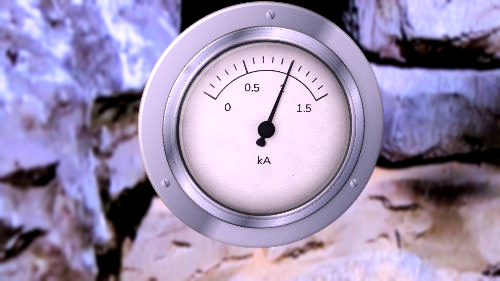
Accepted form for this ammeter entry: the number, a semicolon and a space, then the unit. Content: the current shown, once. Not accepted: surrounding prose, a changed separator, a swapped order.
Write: 1; kA
